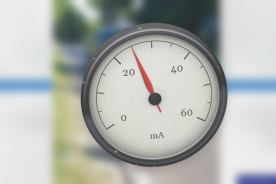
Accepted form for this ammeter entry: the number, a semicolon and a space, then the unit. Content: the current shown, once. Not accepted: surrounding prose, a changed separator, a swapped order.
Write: 25; mA
